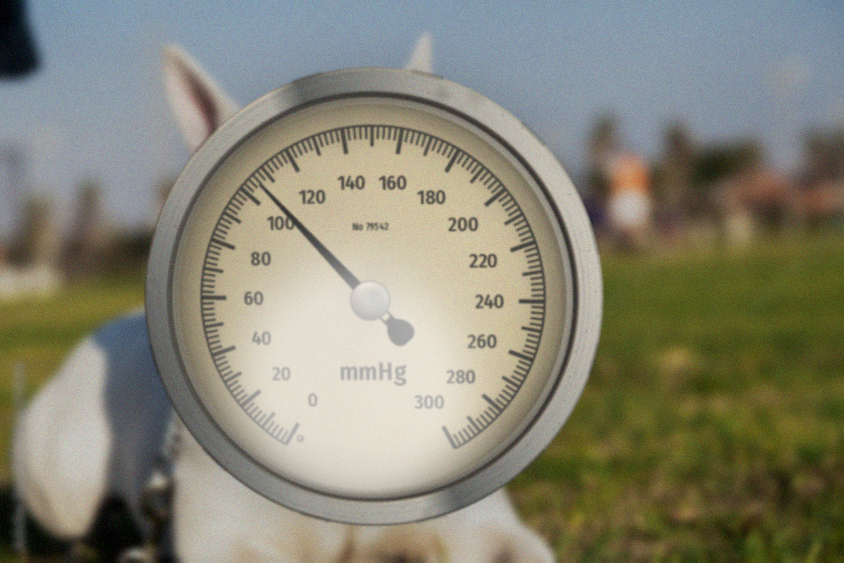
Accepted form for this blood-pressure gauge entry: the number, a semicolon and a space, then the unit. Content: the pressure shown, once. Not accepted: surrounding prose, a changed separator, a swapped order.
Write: 106; mmHg
